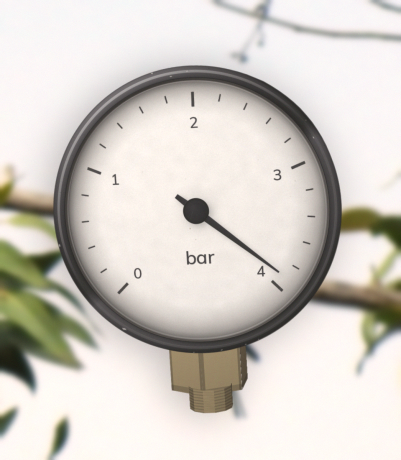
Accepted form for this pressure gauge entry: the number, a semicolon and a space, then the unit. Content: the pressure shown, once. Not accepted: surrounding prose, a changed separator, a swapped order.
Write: 3.9; bar
